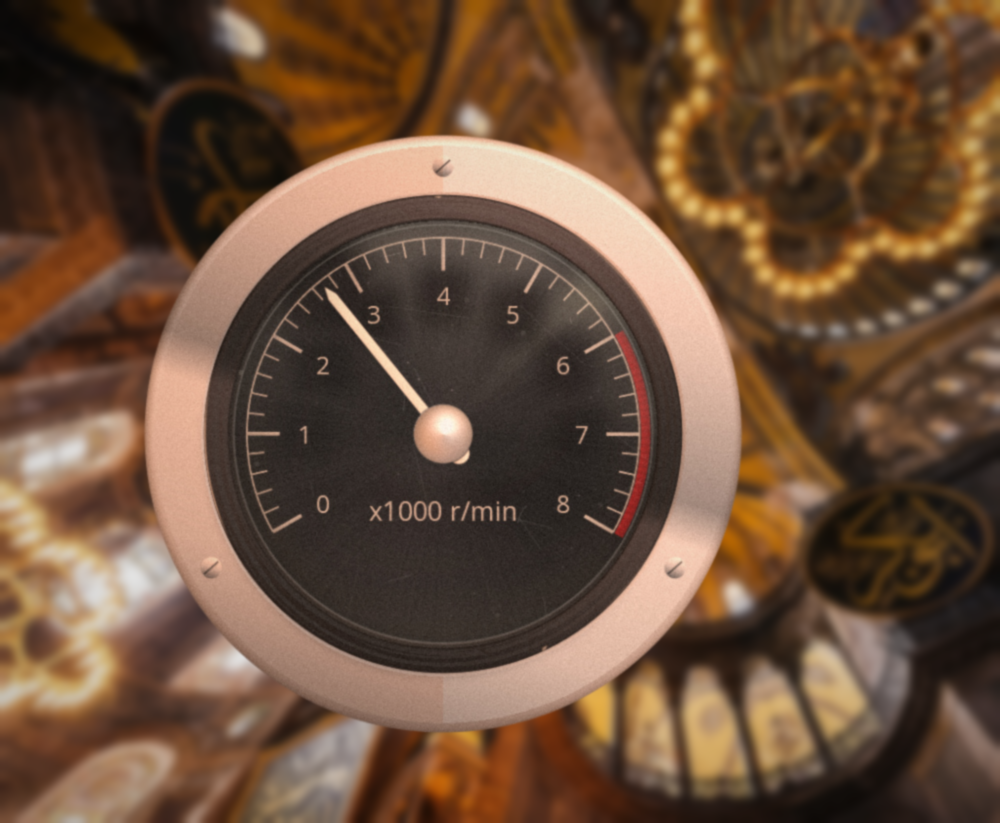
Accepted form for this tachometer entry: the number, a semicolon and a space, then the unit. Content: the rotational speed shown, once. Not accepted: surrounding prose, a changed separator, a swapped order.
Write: 2700; rpm
